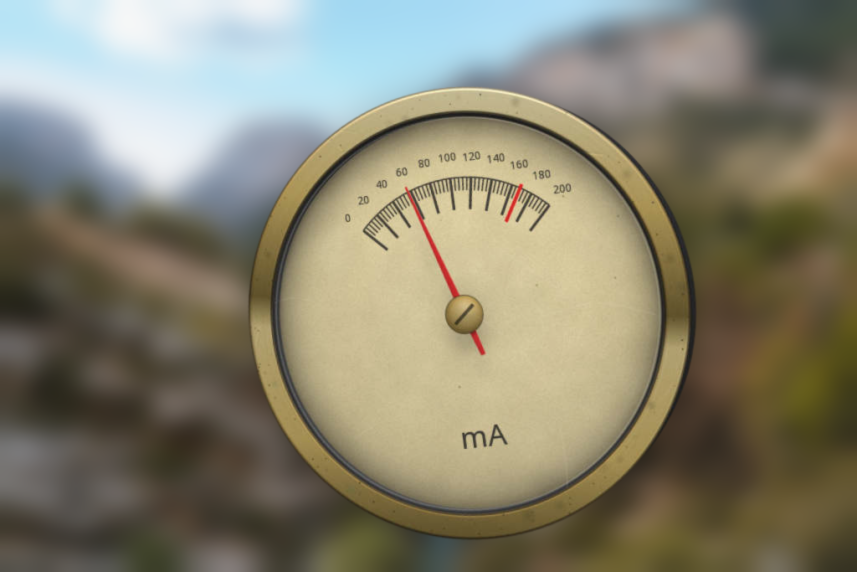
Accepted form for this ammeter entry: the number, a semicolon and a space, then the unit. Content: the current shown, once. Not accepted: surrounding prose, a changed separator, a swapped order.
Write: 60; mA
